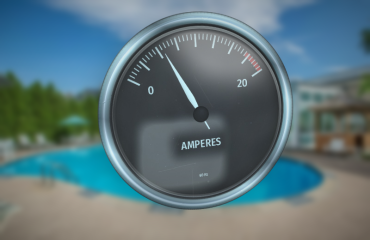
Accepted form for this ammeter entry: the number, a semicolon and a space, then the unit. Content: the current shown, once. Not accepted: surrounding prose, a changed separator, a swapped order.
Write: 5.5; A
